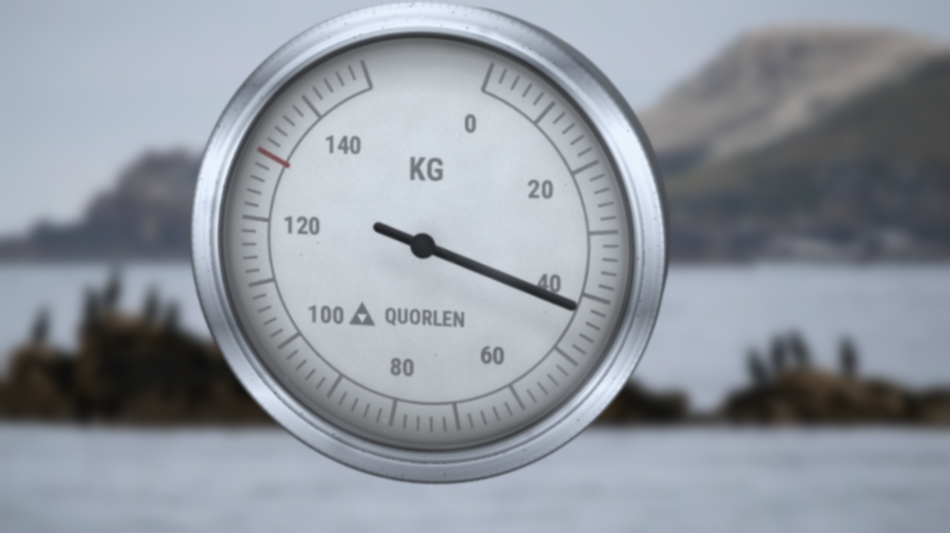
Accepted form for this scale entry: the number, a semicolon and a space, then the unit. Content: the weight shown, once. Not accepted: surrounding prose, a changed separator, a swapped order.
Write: 42; kg
